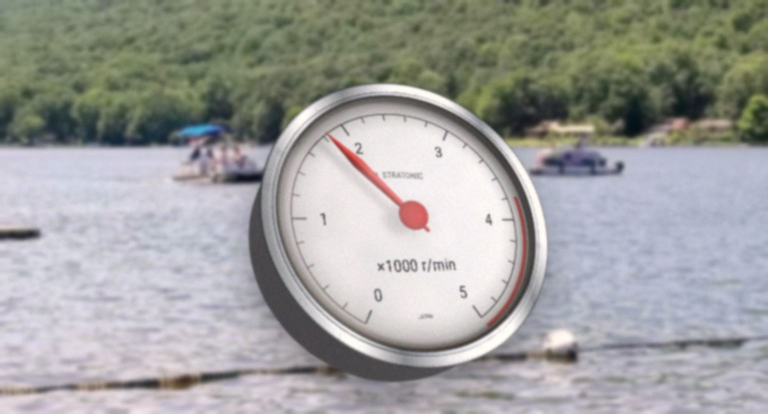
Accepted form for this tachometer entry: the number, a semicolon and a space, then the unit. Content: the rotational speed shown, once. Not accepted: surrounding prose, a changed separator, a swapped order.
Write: 1800; rpm
